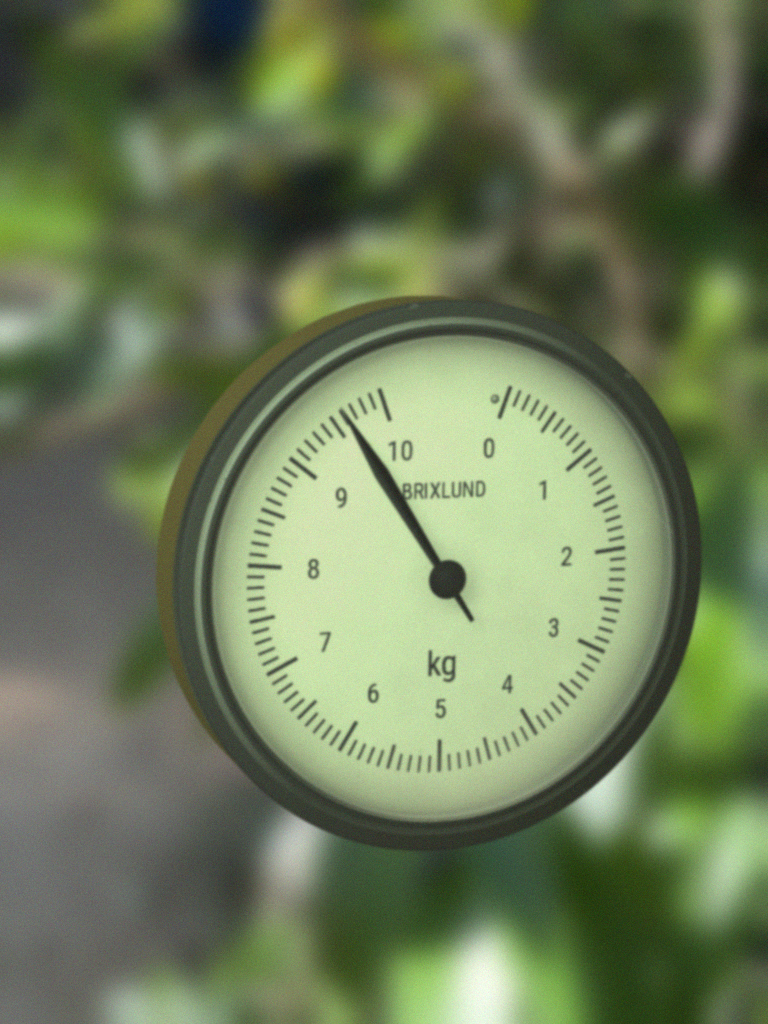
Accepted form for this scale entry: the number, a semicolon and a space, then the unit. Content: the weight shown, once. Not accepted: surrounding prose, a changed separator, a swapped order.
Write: 9.6; kg
